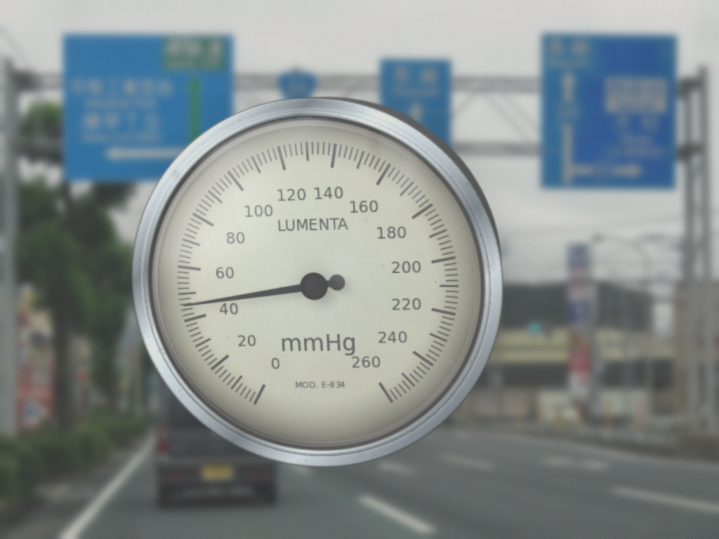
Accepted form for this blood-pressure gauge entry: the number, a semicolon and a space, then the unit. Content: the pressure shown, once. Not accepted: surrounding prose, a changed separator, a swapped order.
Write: 46; mmHg
